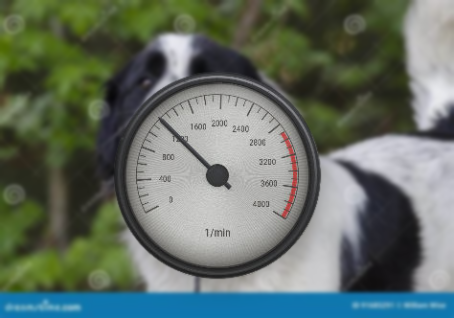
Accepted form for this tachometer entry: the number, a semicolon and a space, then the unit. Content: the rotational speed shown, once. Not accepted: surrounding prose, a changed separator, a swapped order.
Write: 1200; rpm
